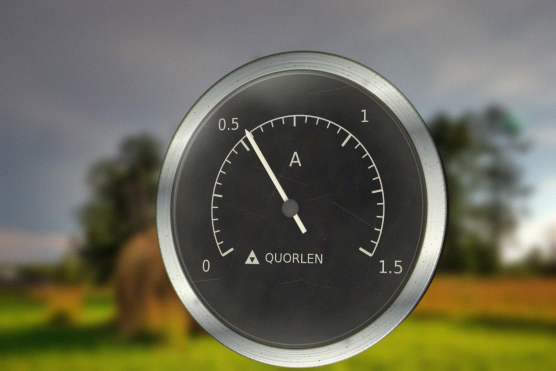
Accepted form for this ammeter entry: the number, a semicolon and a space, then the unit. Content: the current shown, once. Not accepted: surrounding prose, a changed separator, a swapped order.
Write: 0.55; A
